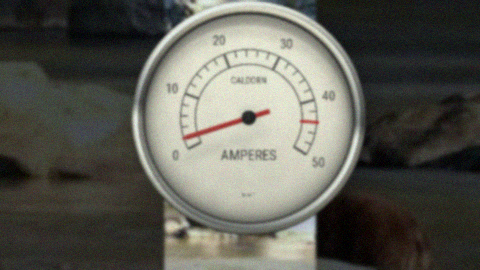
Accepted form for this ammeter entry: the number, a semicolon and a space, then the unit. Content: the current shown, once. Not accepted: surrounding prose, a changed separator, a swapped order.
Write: 2; A
